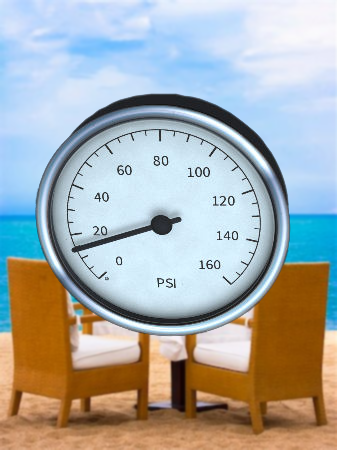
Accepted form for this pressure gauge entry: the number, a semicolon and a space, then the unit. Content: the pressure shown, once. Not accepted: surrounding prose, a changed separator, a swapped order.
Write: 15; psi
